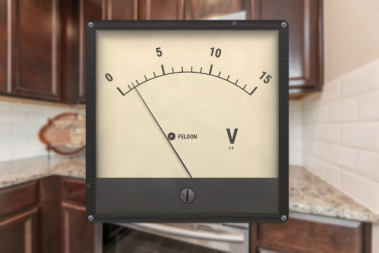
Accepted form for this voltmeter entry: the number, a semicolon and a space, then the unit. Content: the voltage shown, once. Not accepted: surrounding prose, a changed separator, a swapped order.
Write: 1.5; V
